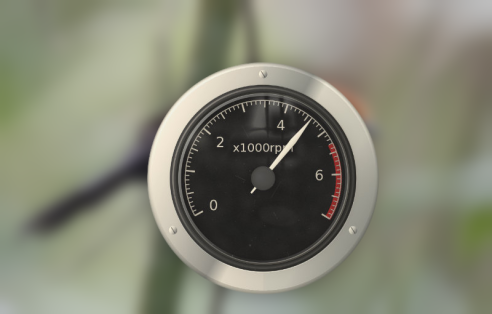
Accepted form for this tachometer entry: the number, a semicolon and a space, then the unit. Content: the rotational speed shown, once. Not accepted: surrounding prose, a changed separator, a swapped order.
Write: 4600; rpm
